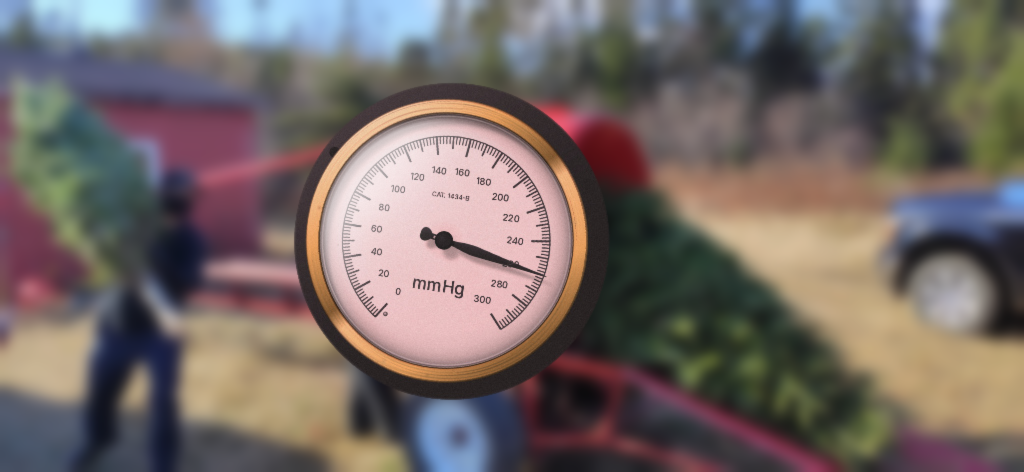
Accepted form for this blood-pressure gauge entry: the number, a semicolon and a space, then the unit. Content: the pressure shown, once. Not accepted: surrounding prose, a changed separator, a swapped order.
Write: 260; mmHg
